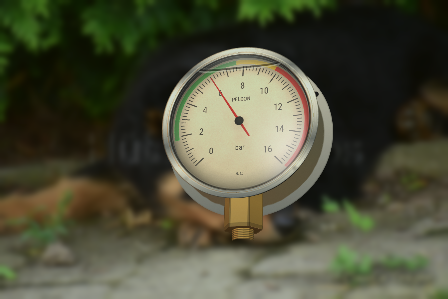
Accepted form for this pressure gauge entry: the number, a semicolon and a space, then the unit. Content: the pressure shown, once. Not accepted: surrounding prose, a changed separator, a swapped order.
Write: 6; bar
